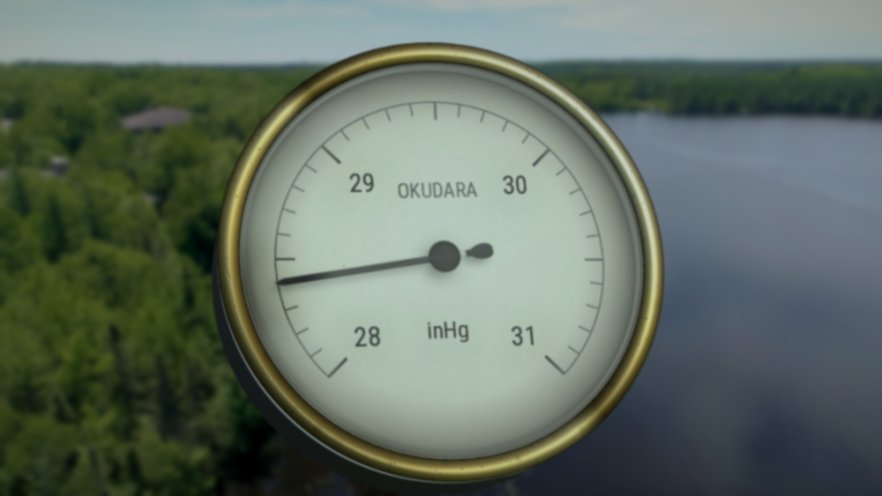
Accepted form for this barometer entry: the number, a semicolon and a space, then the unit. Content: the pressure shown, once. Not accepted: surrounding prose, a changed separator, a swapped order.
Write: 28.4; inHg
